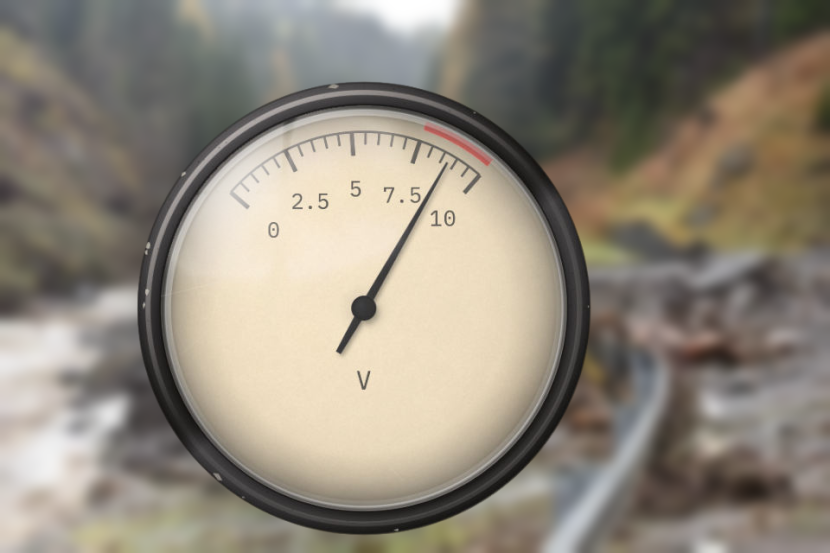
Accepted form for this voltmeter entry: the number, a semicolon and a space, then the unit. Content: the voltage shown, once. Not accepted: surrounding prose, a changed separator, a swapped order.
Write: 8.75; V
